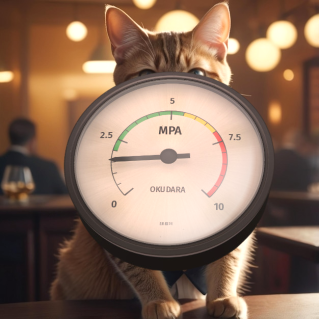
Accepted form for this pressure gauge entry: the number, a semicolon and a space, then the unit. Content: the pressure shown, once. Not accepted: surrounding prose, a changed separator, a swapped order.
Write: 1.5; MPa
